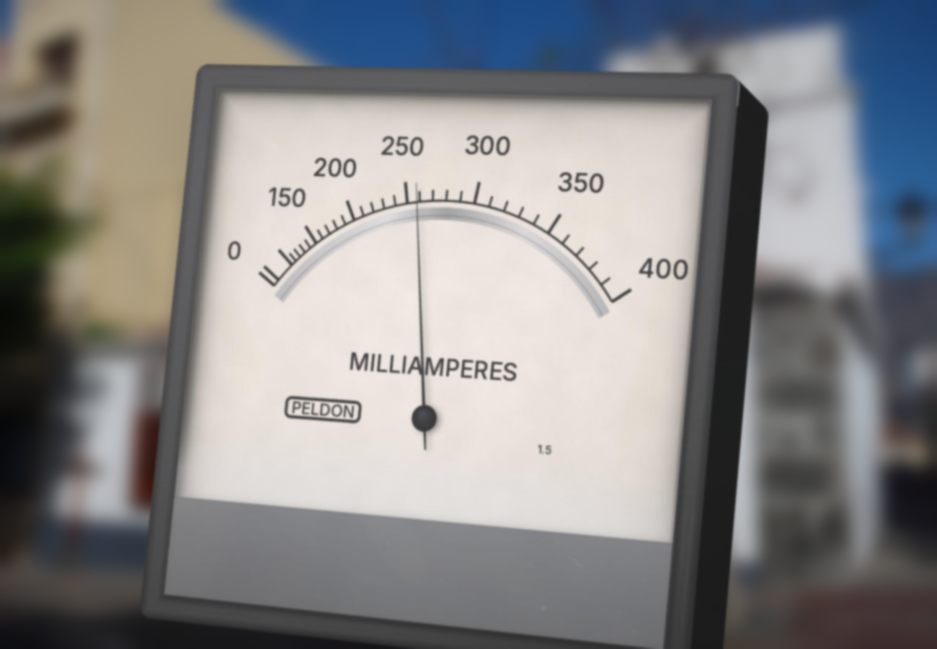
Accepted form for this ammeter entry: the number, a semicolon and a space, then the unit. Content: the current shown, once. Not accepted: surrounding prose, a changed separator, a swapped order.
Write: 260; mA
